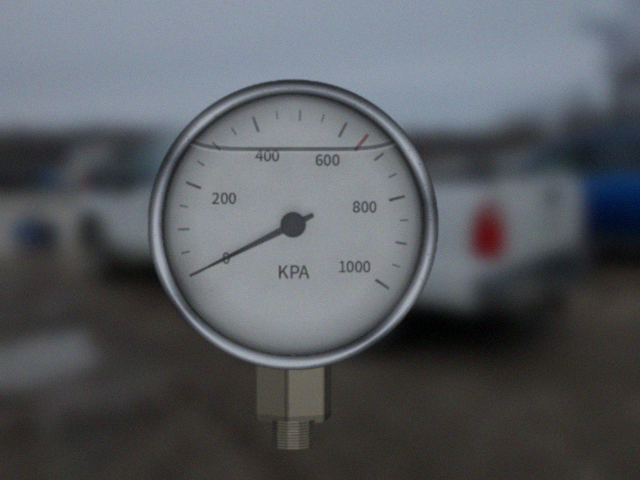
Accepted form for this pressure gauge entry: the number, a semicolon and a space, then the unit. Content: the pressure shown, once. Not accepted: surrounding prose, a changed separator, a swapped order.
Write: 0; kPa
